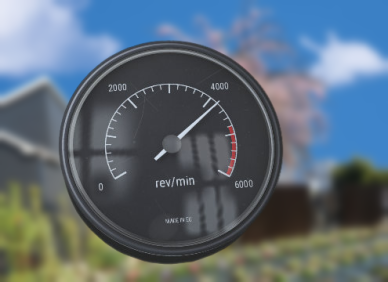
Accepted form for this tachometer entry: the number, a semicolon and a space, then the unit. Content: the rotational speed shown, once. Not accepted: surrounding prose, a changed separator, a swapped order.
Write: 4200; rpm
